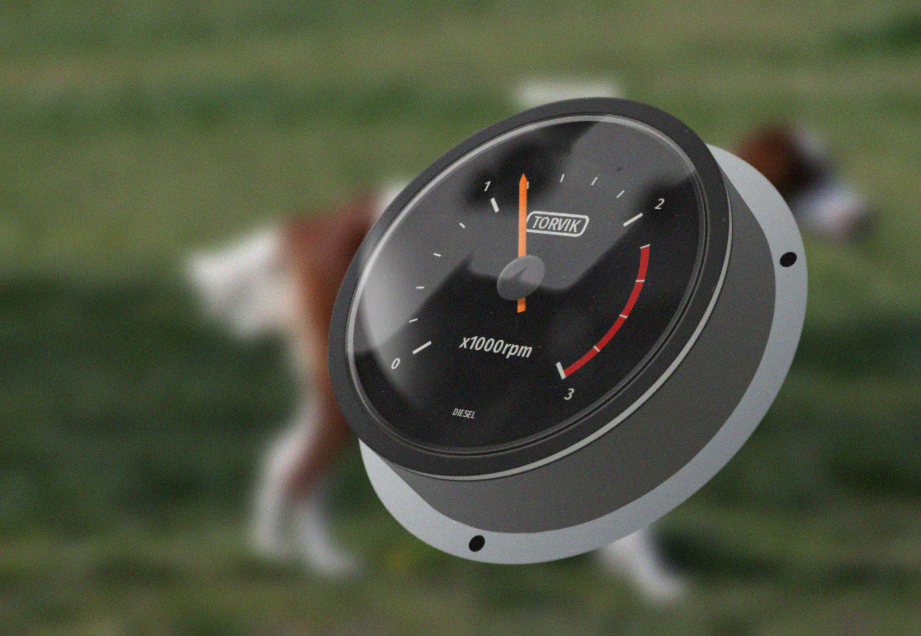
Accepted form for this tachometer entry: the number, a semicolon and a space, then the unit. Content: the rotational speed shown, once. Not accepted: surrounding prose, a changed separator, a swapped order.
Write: 1200; rpm
